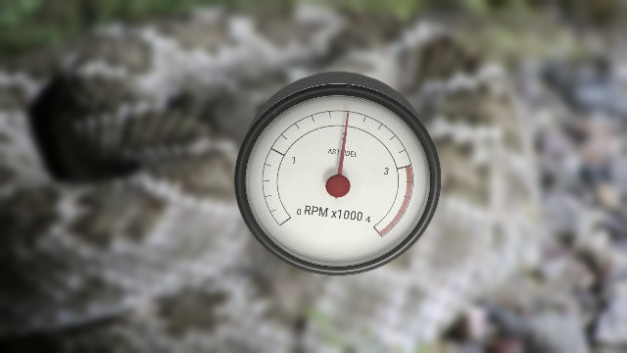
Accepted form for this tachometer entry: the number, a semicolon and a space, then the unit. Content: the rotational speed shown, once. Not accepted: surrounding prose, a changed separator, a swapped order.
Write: 2000; rpm
